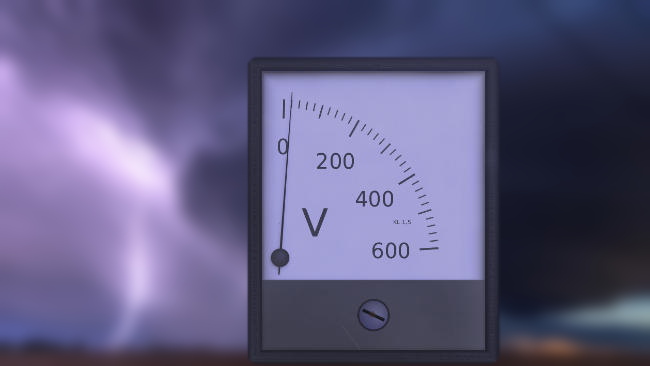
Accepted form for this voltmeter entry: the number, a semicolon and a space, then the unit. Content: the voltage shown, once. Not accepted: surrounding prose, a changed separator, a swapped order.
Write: 20; V
